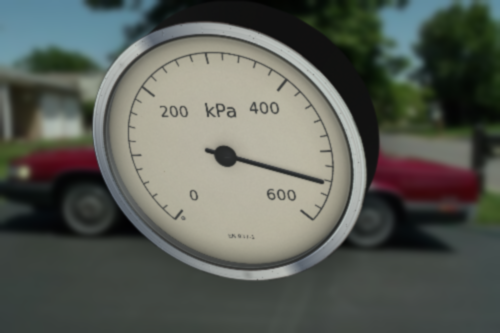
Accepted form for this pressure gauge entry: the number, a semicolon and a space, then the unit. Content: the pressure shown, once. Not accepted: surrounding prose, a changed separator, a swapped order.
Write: 540; kPa
